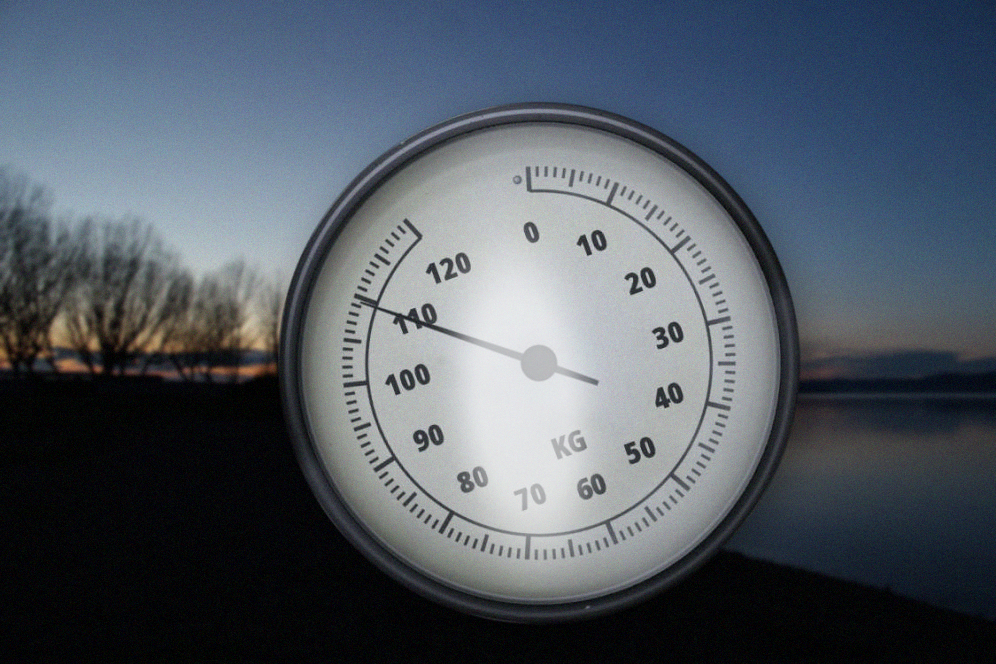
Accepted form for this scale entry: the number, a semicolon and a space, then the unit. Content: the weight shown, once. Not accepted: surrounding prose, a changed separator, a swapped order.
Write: 109.5; kg
